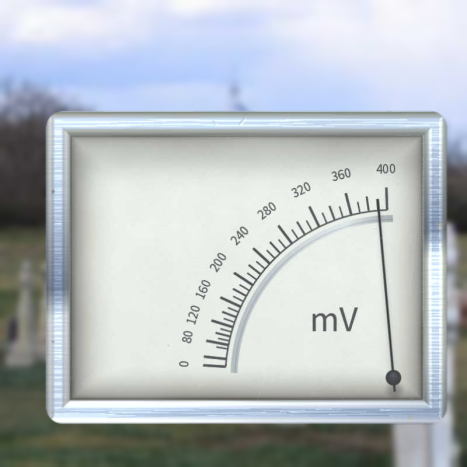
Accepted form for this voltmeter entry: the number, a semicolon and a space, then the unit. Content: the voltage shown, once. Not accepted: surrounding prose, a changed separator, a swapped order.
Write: 390; mV
